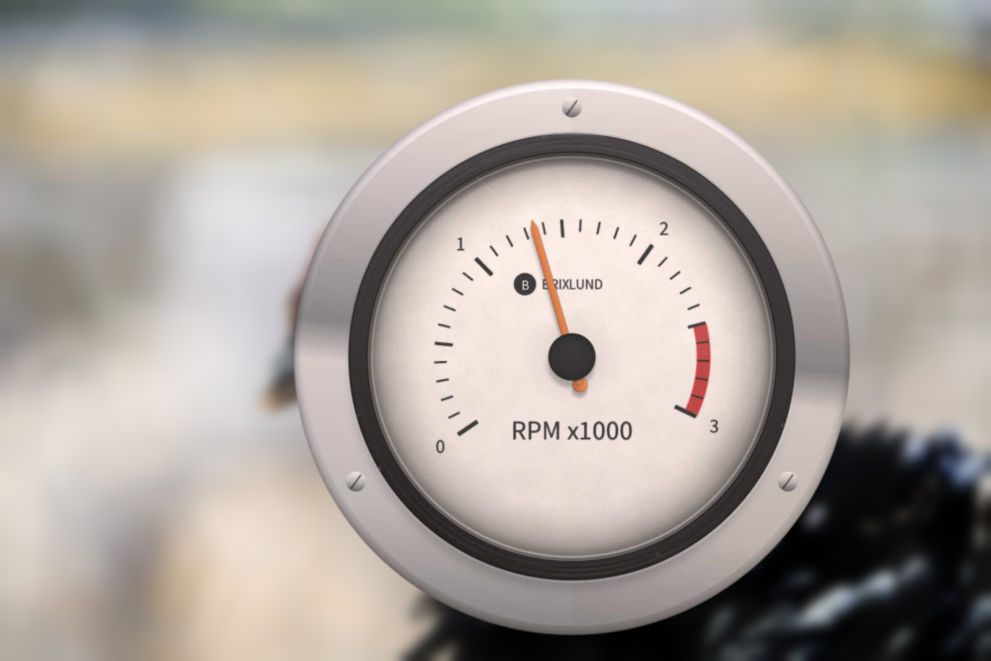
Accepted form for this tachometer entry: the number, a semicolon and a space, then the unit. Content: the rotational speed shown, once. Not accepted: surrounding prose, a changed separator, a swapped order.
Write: 1350; rpm
